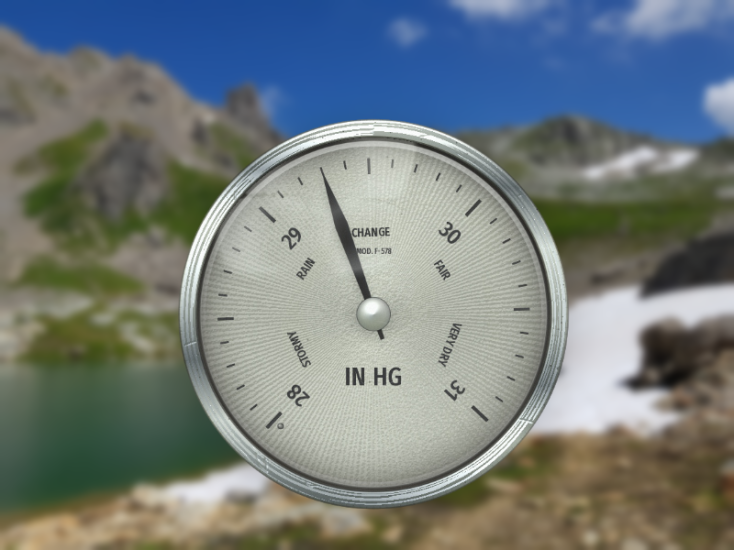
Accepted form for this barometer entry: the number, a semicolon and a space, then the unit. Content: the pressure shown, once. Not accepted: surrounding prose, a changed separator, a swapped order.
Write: 29.3; inHg
